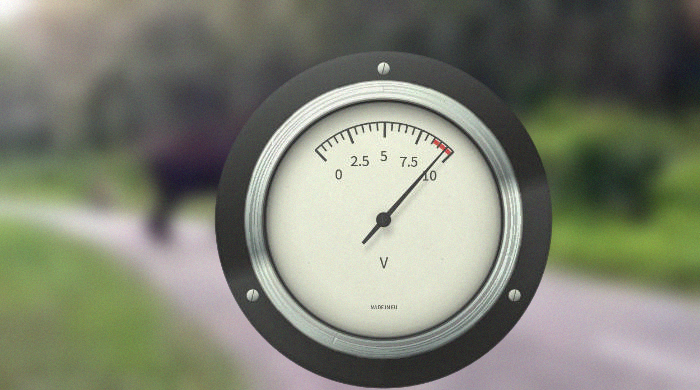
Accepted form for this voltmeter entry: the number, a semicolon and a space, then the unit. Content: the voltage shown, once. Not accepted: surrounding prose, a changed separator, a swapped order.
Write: 9.5; V
